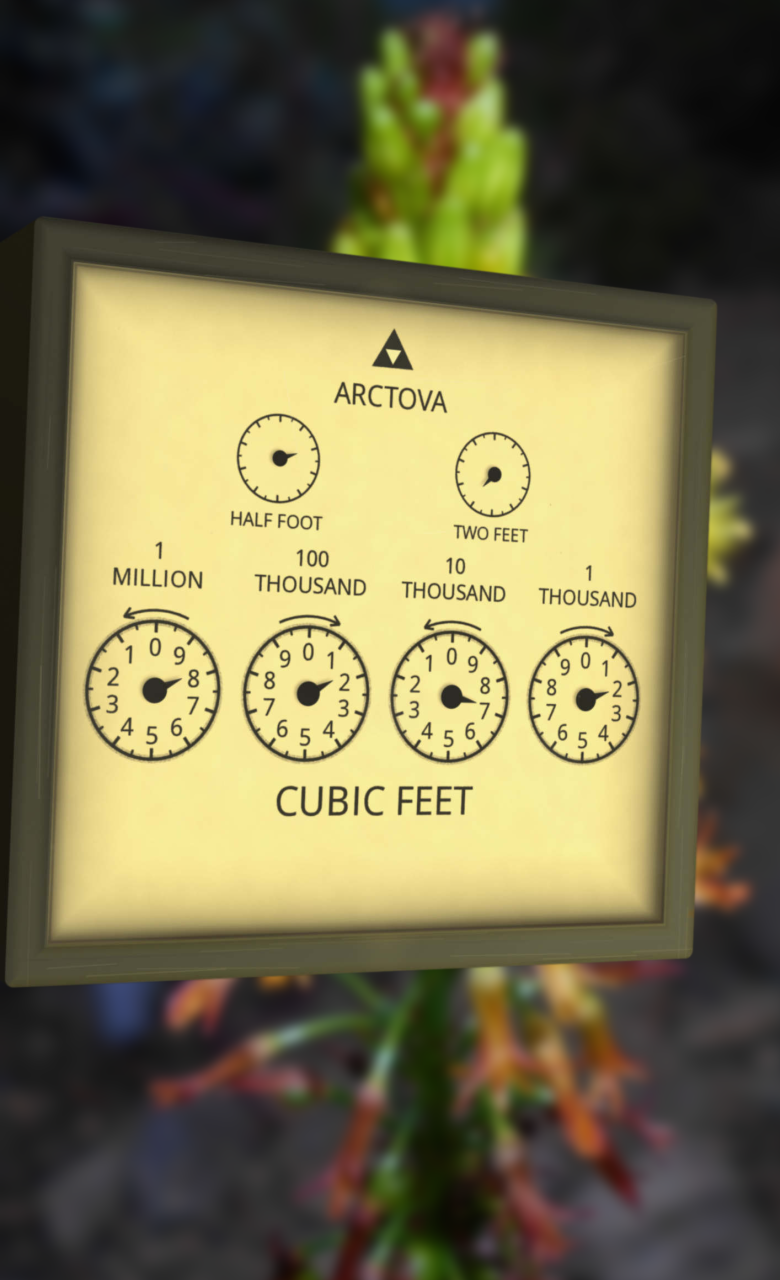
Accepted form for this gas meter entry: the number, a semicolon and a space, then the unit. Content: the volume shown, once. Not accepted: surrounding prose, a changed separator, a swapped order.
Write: 817200; ft³
